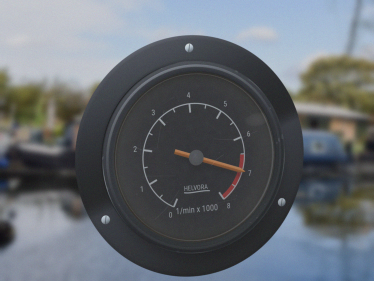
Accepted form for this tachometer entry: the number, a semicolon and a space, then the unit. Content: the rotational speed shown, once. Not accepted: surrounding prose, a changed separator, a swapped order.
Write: 7000; rpm
